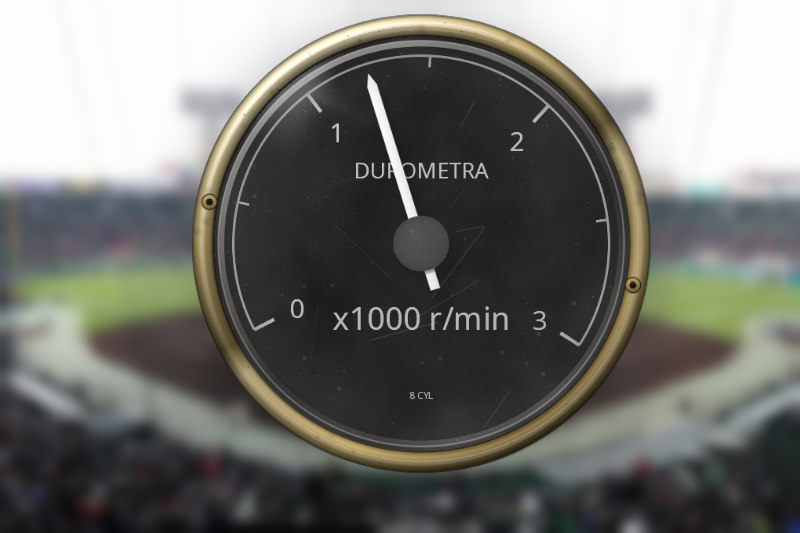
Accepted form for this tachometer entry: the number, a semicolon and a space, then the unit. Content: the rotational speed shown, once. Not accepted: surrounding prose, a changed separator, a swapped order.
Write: 1250; rpm
